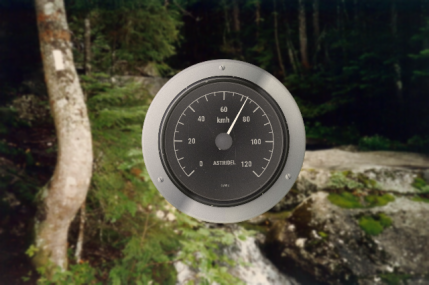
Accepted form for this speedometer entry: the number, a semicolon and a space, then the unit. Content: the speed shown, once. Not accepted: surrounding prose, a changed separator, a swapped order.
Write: 72.5; km/h
